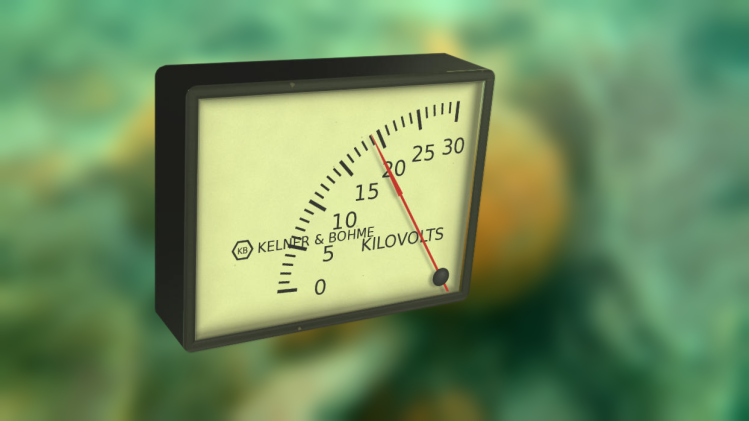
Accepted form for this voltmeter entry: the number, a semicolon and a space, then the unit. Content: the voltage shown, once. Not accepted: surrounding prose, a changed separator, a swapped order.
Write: 19; kV
